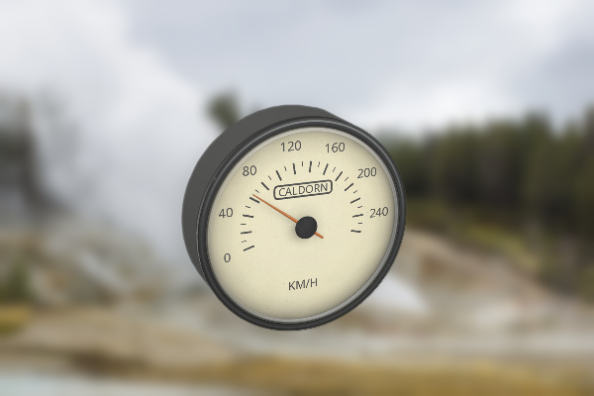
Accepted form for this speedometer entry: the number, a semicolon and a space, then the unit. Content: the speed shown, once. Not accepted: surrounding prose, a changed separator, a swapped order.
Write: 65; km/h
